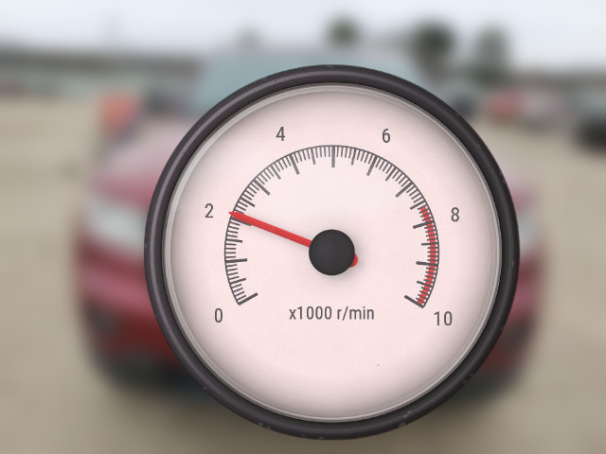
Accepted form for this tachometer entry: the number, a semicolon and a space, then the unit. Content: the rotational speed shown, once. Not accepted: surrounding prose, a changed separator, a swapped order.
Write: 2100; rpm
